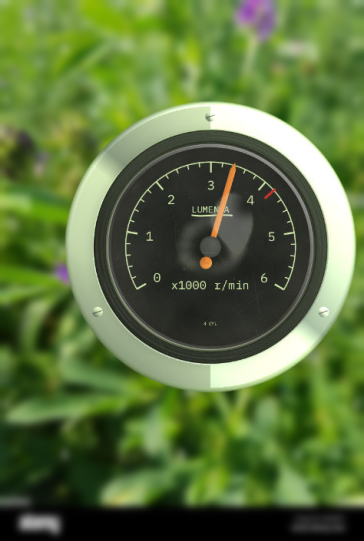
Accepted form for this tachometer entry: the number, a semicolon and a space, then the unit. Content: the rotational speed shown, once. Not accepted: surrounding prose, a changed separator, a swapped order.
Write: 3400; rpm
